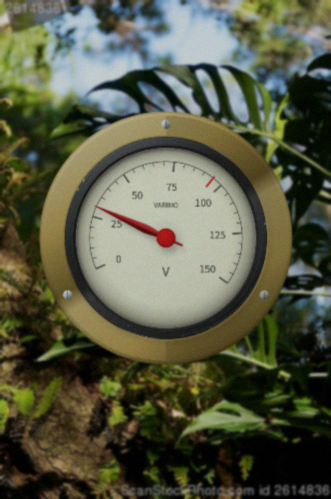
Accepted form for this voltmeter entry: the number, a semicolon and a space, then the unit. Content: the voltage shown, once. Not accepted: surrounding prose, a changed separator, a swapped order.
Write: 30; V
